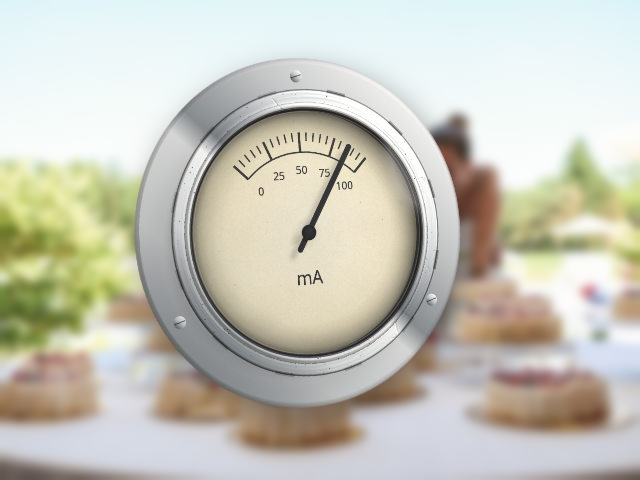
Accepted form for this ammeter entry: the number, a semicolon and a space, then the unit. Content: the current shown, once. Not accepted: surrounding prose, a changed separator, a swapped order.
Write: 85; mA
